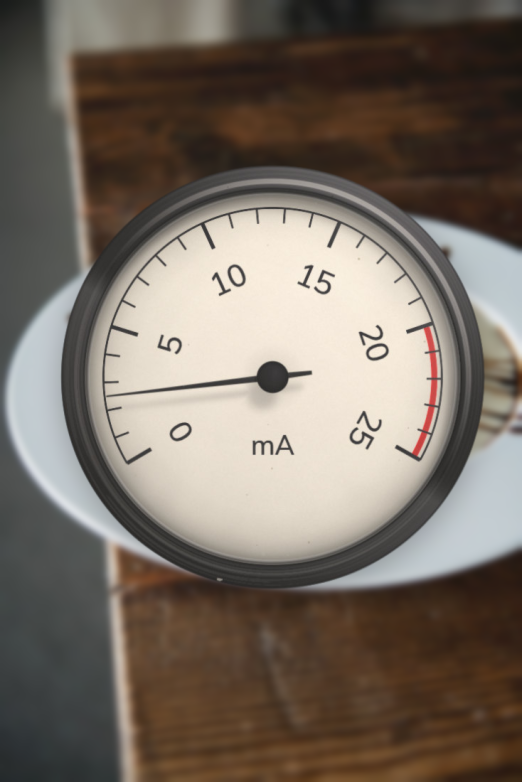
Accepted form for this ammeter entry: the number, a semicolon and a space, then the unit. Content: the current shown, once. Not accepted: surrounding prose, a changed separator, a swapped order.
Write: 2.5; mA
